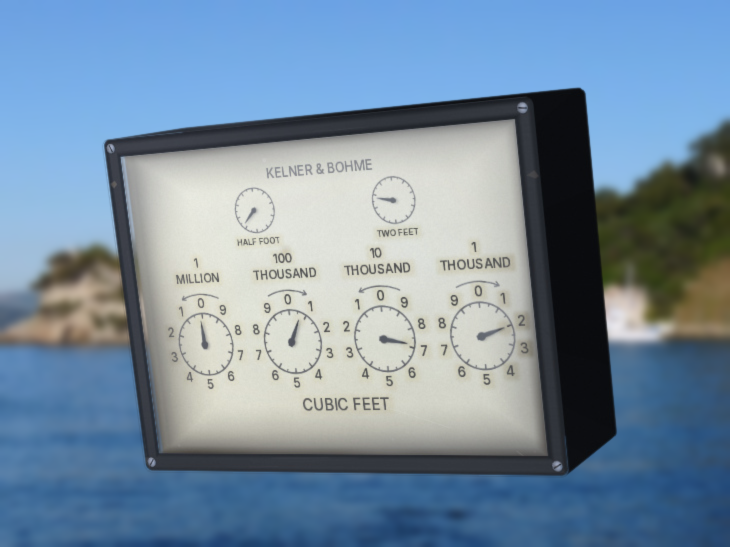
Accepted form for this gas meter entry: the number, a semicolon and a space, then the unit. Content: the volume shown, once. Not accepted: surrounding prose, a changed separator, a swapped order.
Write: 7200; ft³
